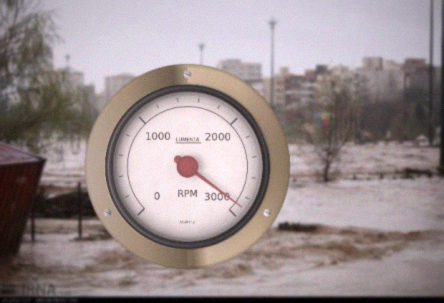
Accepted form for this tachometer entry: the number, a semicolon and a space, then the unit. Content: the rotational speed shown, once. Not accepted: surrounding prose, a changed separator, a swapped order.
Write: 2900; rpm
